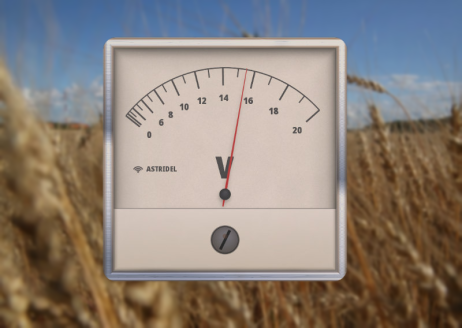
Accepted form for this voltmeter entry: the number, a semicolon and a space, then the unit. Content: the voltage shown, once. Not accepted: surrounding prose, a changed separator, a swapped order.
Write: 15.5; V
